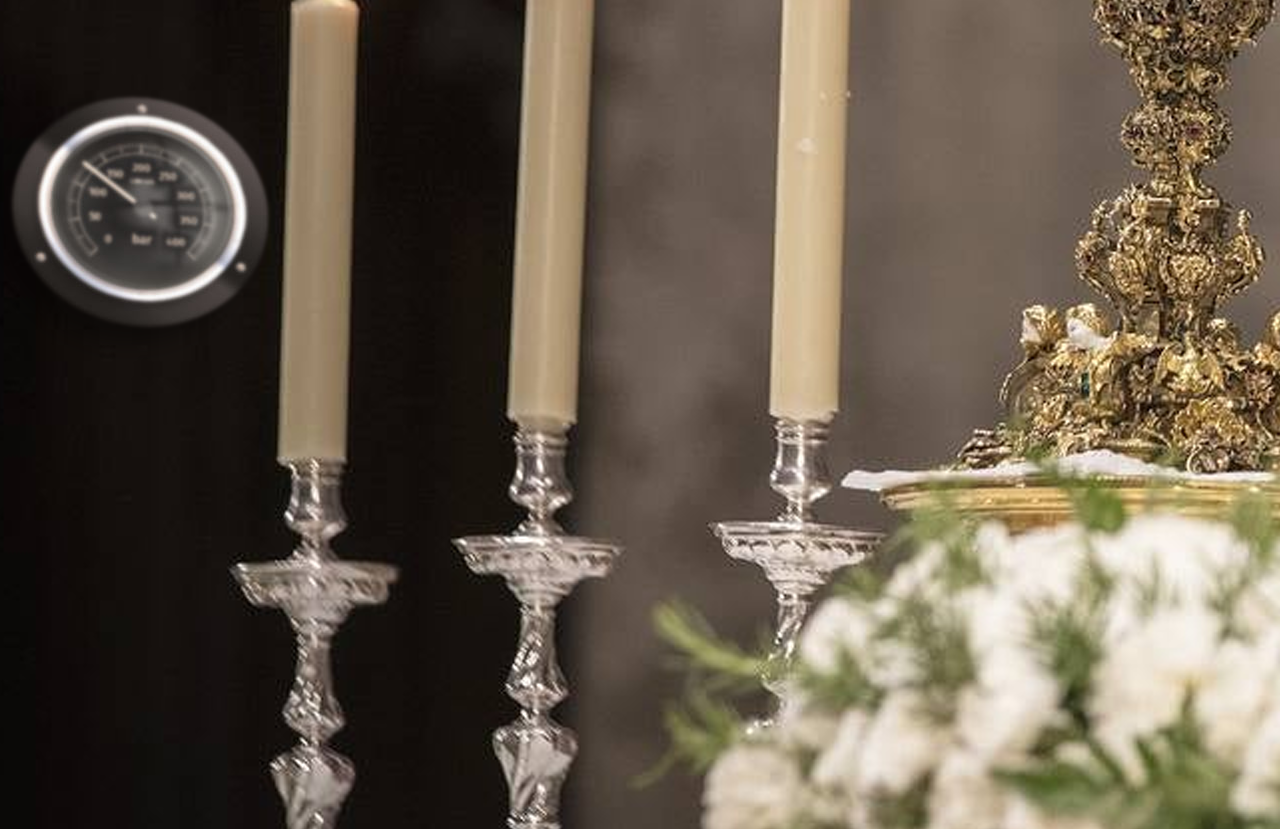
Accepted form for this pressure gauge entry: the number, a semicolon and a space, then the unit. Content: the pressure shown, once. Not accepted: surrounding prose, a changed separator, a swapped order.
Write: 125; bar
